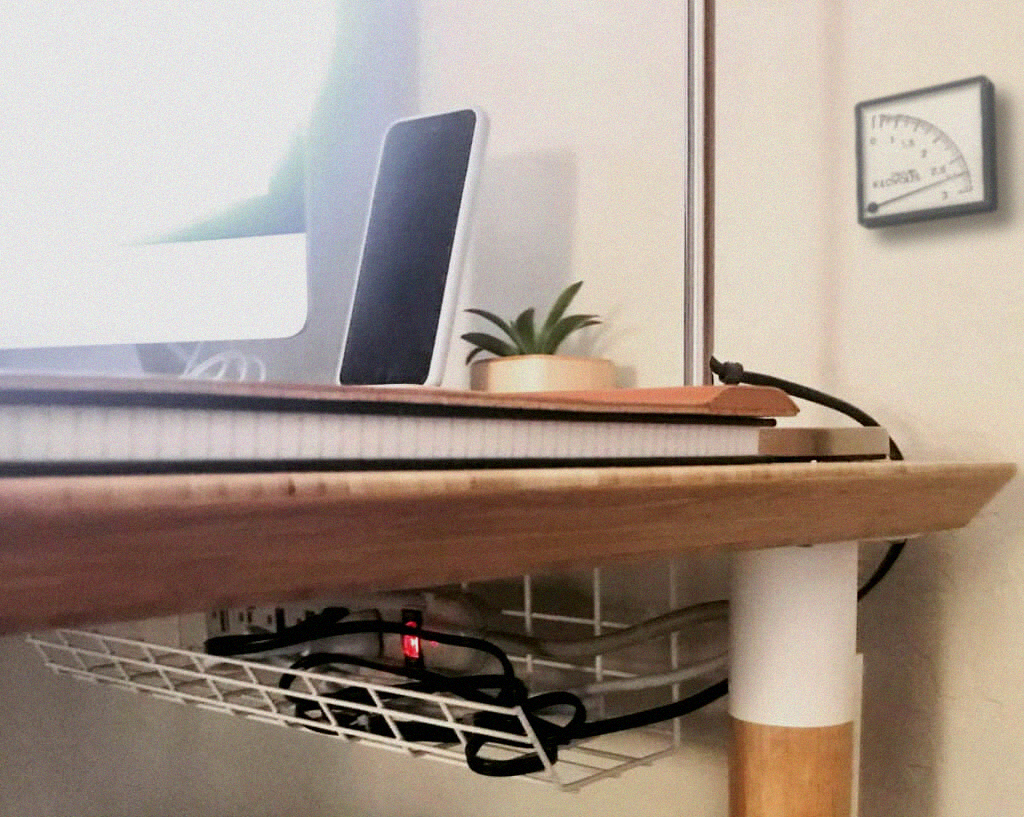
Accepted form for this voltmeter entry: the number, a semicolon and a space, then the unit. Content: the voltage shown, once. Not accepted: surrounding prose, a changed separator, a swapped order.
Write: 2.75; kV
